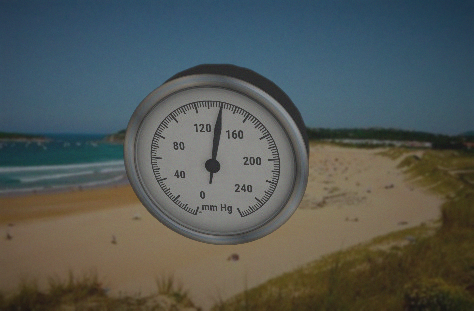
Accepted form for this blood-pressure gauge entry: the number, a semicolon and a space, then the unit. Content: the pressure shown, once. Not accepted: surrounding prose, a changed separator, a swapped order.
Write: 140; mmHg
